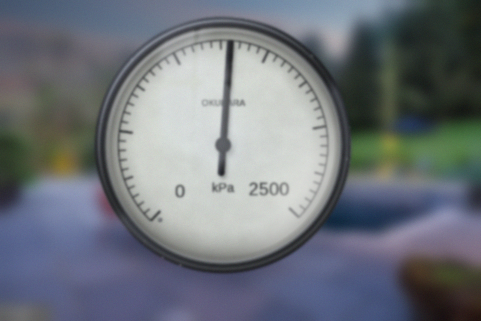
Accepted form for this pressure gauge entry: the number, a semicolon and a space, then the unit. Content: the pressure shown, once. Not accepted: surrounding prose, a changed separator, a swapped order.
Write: 1300; kPa
